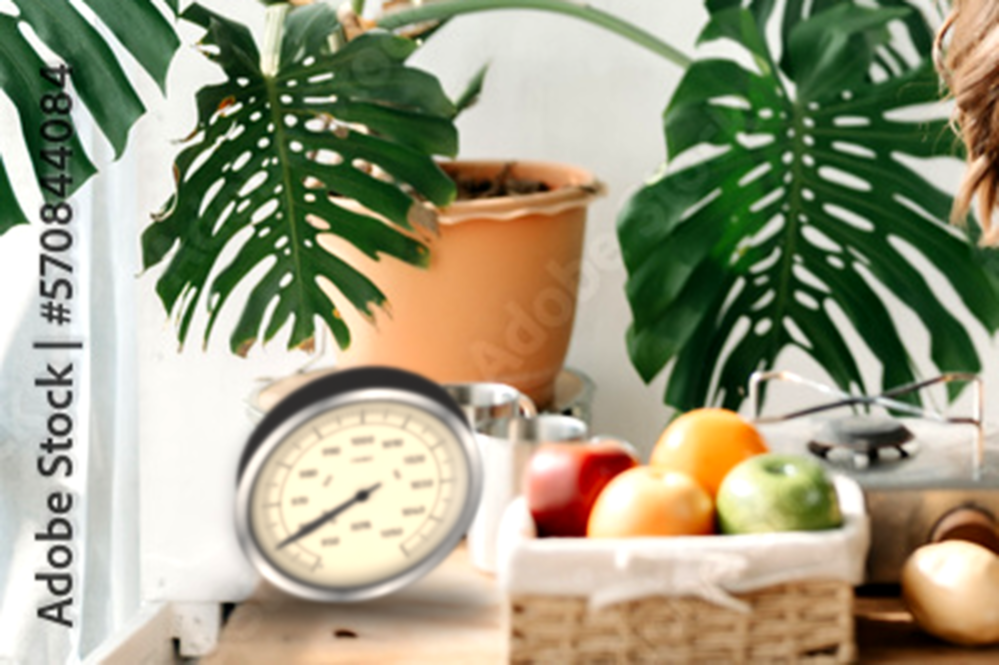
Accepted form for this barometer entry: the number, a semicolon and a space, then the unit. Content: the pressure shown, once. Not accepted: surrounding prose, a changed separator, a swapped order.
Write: 960; hPa
